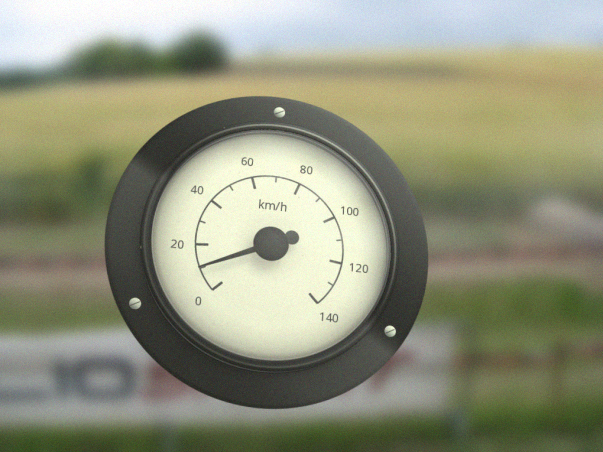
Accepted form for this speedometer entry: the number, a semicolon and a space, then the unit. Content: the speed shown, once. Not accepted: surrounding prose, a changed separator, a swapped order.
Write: 10; km/h
